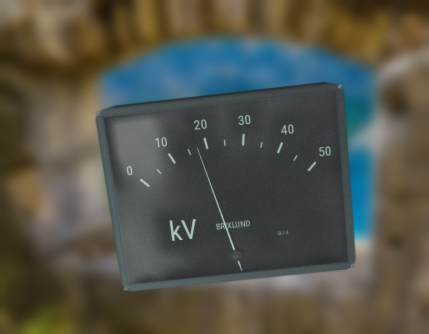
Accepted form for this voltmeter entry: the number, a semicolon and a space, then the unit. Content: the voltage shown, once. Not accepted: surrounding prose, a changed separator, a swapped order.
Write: 17.5; kV
